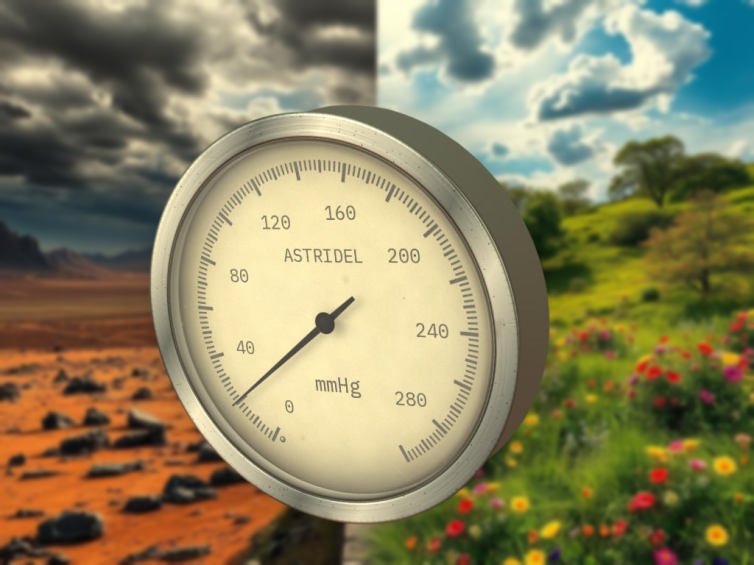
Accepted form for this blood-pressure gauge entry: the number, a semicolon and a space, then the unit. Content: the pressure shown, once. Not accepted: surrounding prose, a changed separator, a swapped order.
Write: 20; mmHg
